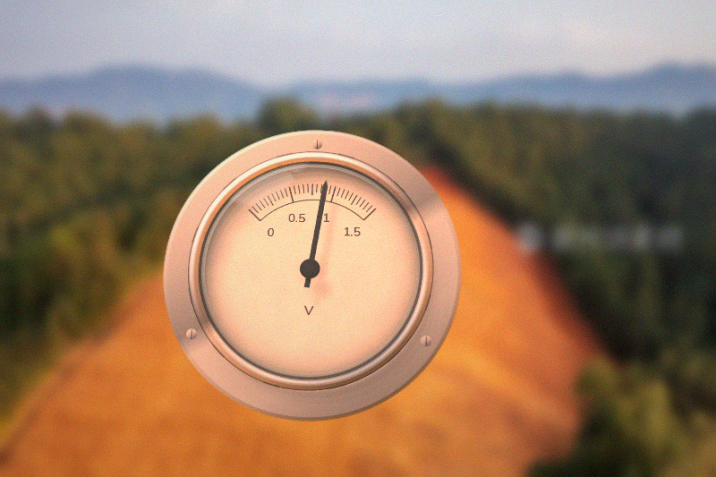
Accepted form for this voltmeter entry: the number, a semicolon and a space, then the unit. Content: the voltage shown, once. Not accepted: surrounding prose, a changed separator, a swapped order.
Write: 0.9; V
